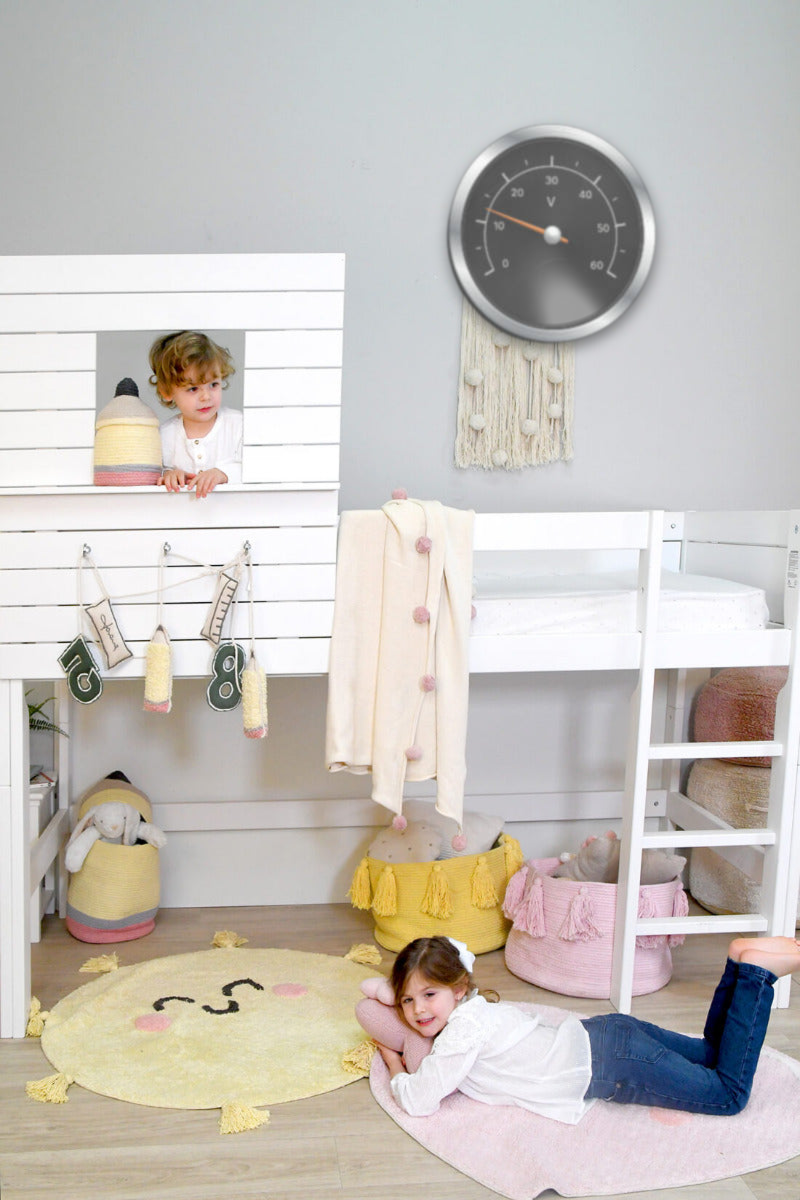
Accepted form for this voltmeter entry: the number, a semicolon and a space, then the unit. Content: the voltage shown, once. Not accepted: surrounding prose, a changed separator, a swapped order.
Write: 12.5; V
